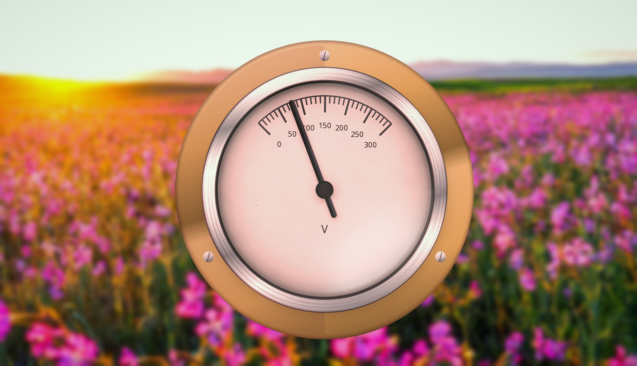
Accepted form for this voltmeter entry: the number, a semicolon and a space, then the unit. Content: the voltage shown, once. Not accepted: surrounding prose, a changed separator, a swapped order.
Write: 80; V
